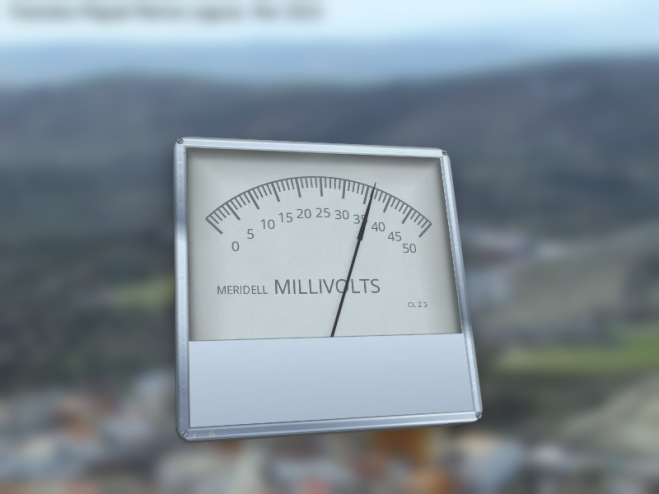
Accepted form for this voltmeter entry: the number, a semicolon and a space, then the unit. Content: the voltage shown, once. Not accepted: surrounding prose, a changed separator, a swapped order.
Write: 36; mV
